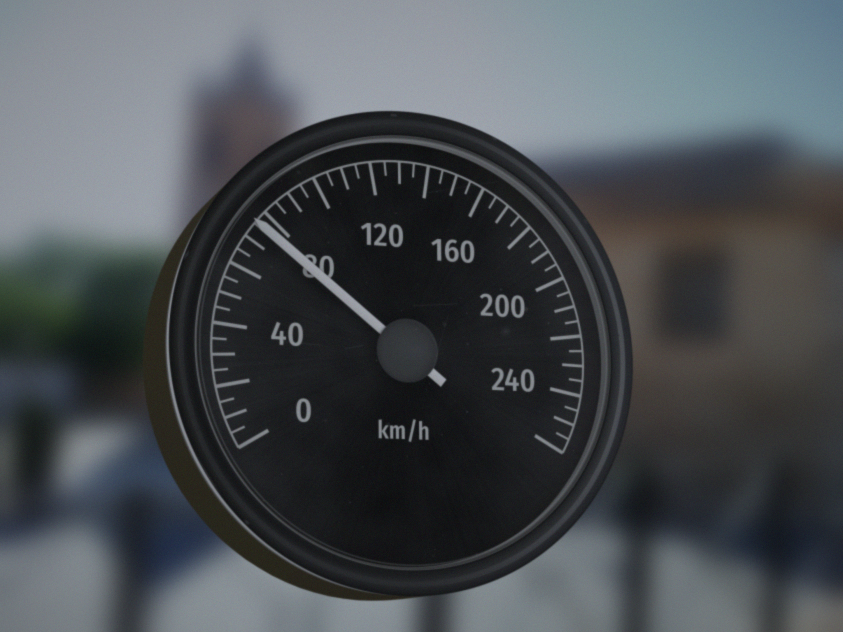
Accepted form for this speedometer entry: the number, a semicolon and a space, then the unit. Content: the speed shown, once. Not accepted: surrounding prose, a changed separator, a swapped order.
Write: 75; km/h
